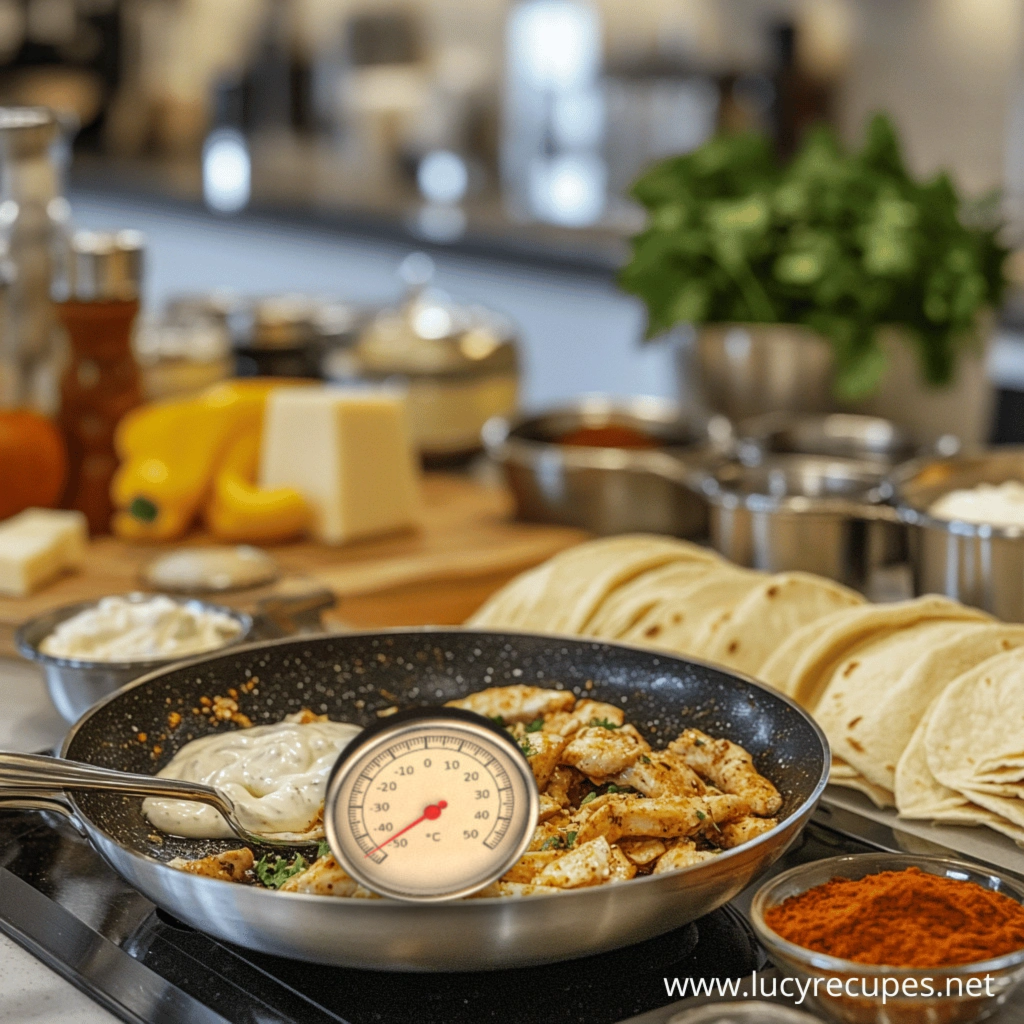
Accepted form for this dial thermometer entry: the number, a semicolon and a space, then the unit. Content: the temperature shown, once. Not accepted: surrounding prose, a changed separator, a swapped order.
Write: -45; °C
